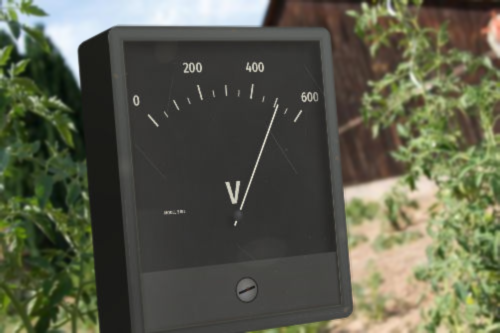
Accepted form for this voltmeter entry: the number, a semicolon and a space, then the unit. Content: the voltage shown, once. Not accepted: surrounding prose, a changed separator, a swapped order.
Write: 500; V
